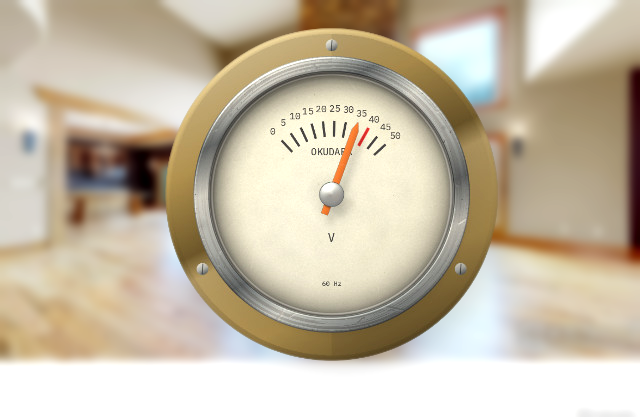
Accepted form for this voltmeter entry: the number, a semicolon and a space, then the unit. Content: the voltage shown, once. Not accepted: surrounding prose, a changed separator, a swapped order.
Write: 35; V
